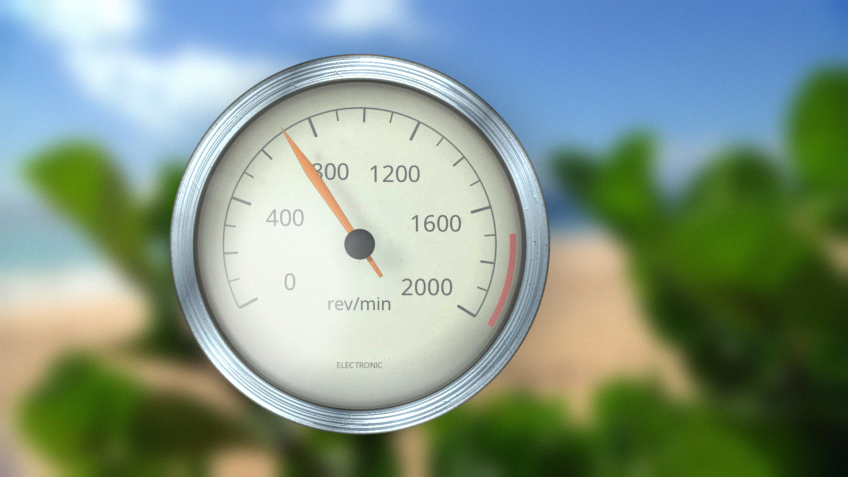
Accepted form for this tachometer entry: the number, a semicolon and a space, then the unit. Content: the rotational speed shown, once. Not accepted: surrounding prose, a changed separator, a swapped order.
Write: 700; rpm
